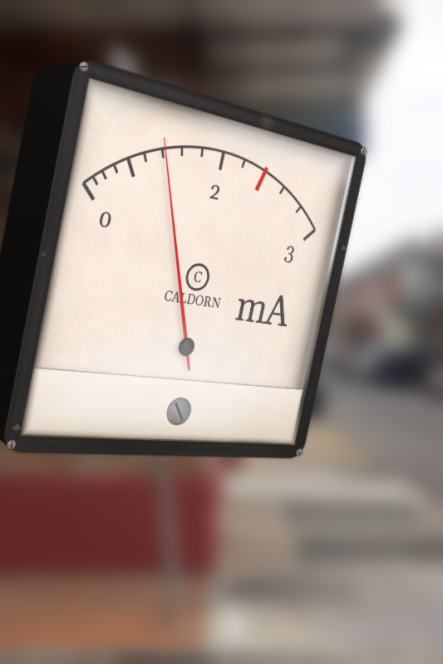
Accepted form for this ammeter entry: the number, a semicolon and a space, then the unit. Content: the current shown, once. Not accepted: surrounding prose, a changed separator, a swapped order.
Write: 1.4; mA
